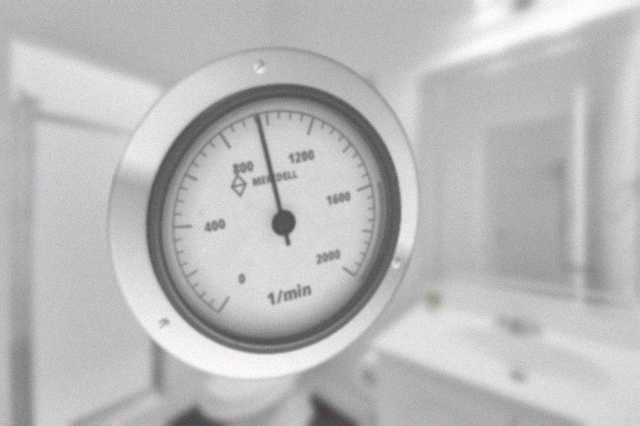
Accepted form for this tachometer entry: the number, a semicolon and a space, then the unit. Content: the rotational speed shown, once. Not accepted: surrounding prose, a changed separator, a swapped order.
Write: 950; rpm
